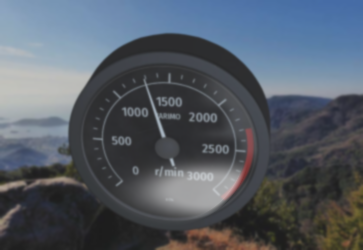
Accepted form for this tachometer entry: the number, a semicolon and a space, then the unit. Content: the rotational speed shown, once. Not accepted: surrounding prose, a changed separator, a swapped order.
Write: 1300; rpm
